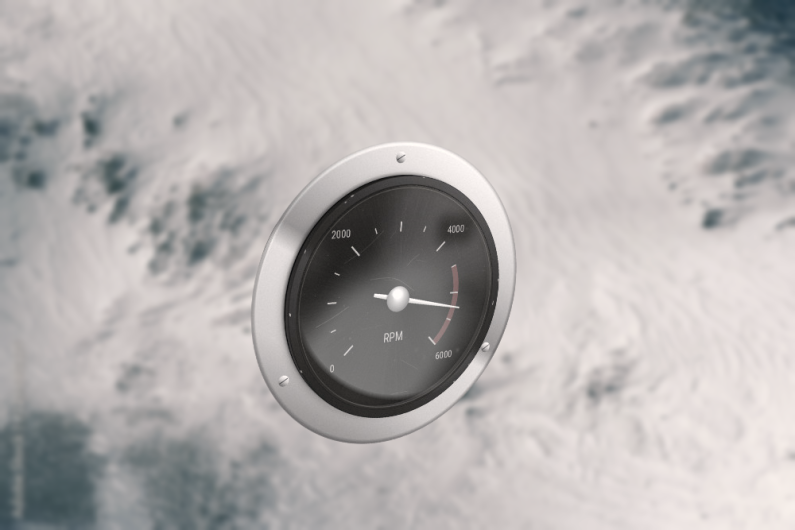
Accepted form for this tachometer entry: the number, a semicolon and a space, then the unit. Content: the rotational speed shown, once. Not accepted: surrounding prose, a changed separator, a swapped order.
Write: 5250; rpm
